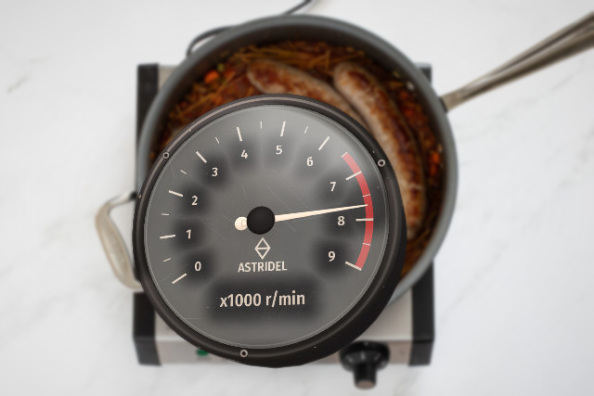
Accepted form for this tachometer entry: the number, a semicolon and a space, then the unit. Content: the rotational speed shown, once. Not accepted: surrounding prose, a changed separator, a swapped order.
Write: 7750; rpm
